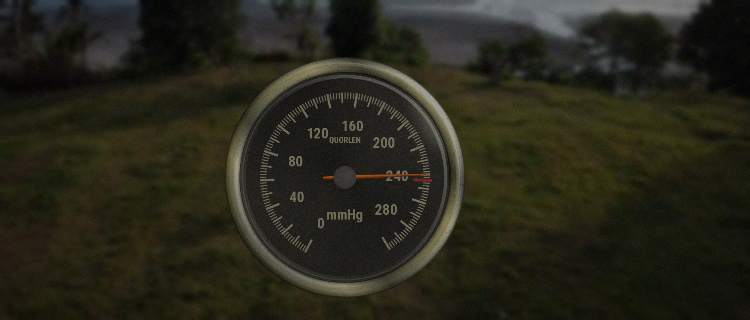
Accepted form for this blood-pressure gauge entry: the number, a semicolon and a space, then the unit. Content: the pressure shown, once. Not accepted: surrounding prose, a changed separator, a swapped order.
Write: 240; mmHg
